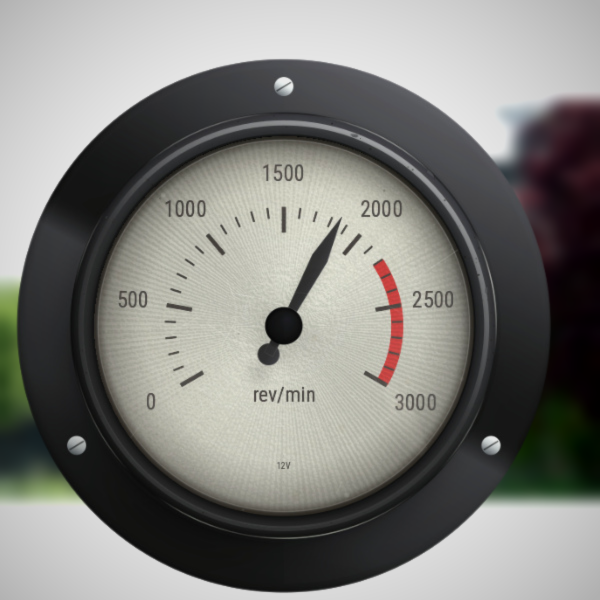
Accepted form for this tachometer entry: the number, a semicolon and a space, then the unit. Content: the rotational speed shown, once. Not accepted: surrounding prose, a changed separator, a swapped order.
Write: 1850; rpm
